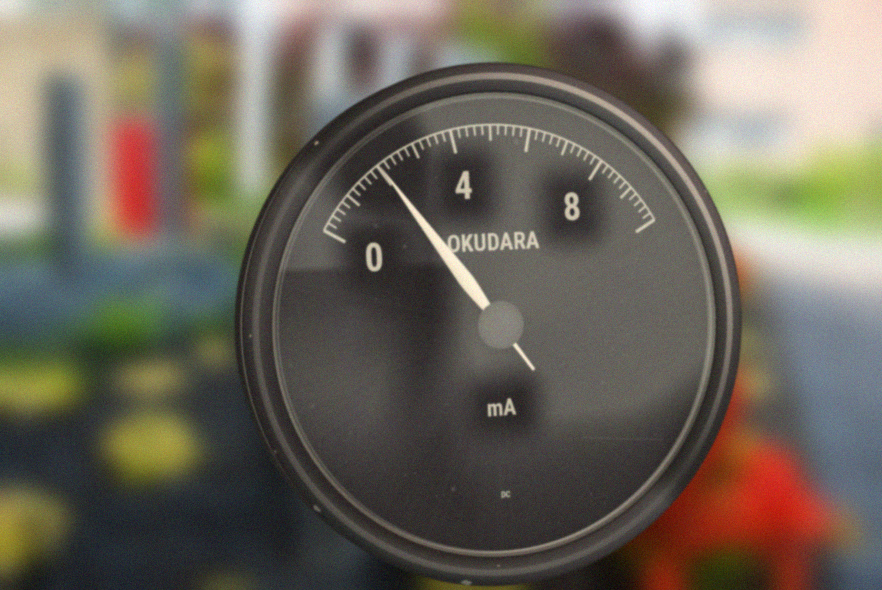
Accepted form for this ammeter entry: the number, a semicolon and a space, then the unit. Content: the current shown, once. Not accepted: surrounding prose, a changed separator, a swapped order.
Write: 2; mA
